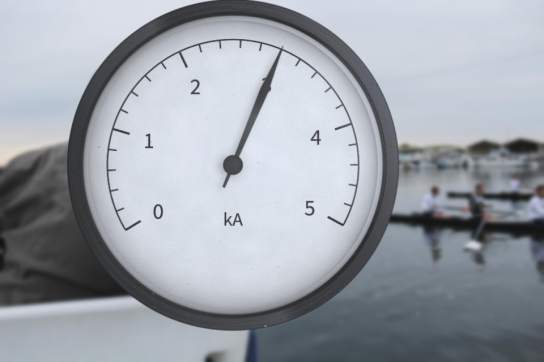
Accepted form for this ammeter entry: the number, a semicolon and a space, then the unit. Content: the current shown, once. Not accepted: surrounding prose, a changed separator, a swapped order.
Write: 3; kA
